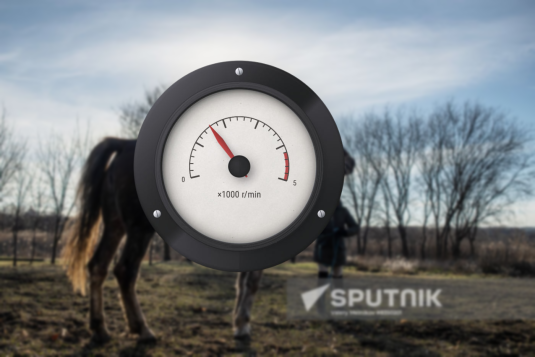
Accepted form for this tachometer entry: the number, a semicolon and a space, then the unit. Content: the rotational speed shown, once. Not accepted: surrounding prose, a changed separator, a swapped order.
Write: 1600; rpm
